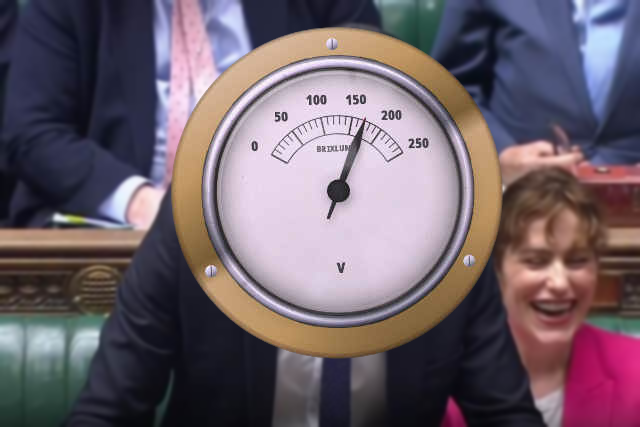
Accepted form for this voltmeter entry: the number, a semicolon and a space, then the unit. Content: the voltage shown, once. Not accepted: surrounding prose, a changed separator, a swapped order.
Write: 170; V
